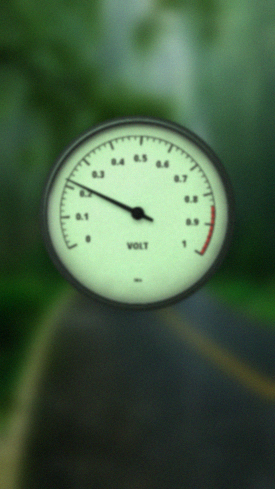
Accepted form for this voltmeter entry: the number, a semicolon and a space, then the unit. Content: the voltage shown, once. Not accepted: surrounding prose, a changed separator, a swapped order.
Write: 0.22; V
